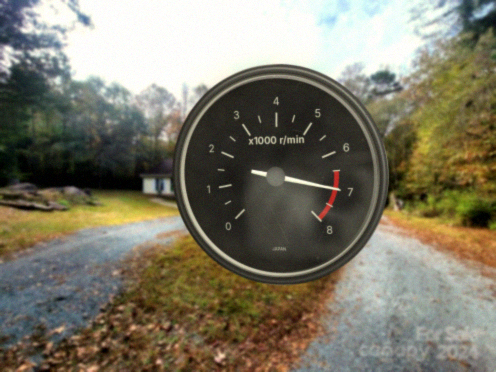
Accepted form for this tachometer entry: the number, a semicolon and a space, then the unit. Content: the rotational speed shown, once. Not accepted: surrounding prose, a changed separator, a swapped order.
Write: 7000; rpm
